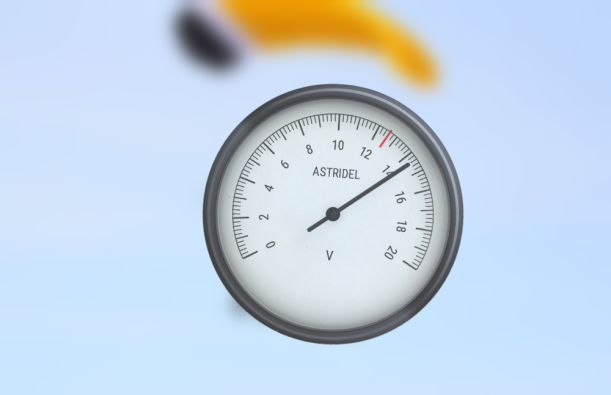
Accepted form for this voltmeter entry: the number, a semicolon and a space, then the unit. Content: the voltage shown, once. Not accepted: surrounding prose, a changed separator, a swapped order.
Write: 14.4; V
